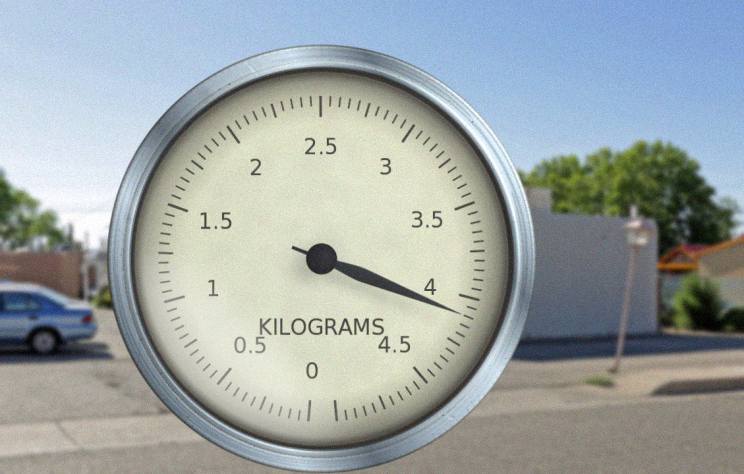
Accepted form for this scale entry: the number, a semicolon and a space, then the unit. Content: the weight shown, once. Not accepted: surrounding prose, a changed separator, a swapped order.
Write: 4.1; kg
